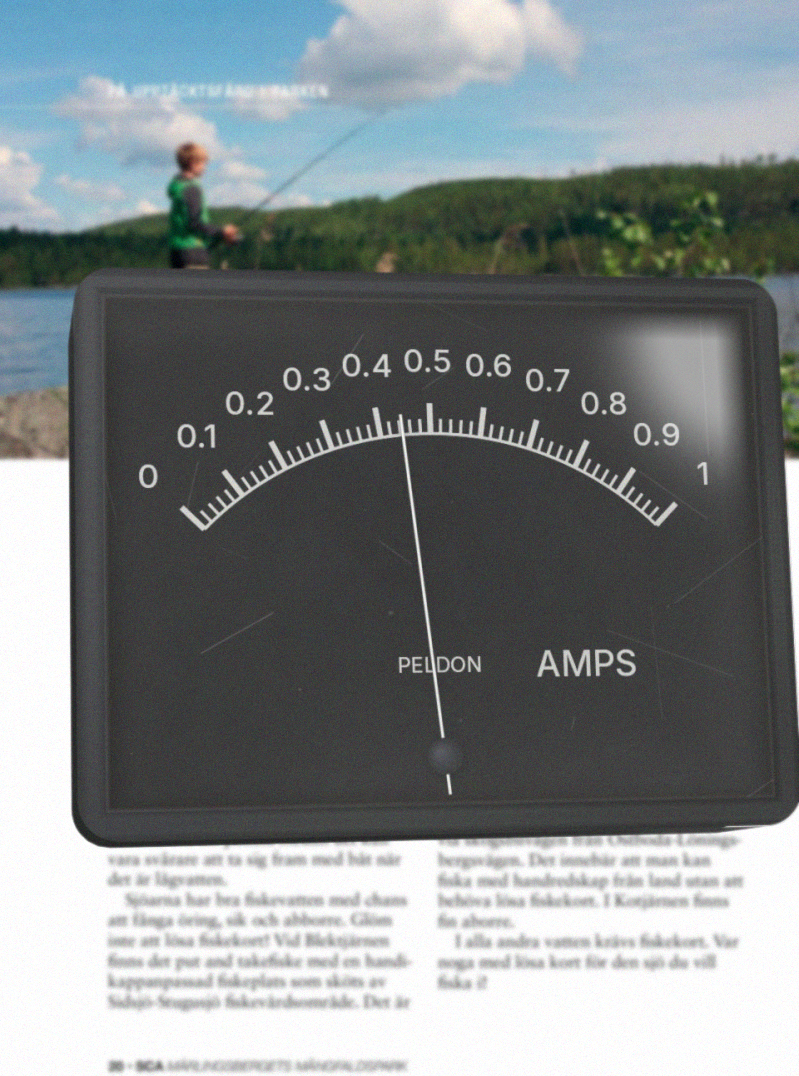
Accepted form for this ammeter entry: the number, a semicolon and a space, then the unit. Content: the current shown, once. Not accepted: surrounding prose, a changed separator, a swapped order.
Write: 0.44; A
